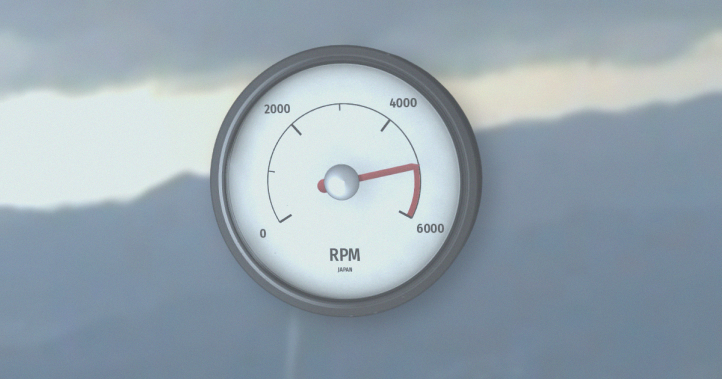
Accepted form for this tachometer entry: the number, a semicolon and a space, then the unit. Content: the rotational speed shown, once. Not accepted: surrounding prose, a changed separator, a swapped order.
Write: 5000; rpm
